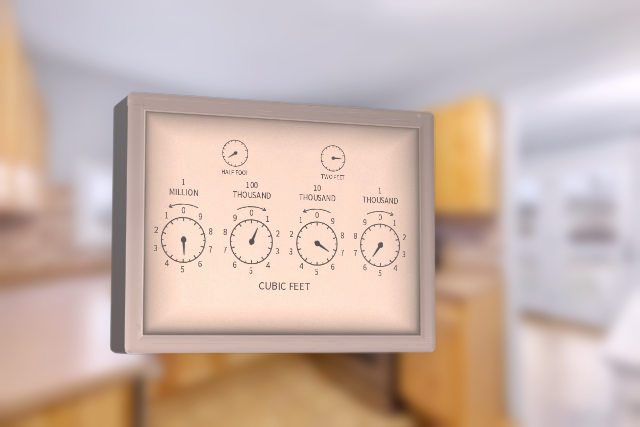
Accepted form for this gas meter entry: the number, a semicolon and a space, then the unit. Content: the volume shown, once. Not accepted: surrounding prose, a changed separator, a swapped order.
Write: 506600; ft³
